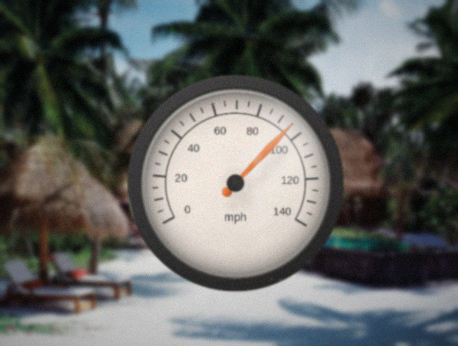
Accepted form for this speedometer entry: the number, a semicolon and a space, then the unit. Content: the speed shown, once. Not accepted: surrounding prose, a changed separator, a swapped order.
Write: 95; mph
